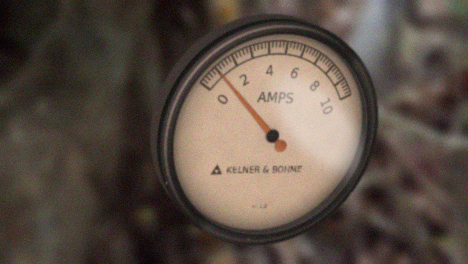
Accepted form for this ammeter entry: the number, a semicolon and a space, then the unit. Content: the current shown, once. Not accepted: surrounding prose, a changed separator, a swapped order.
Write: 1; A
